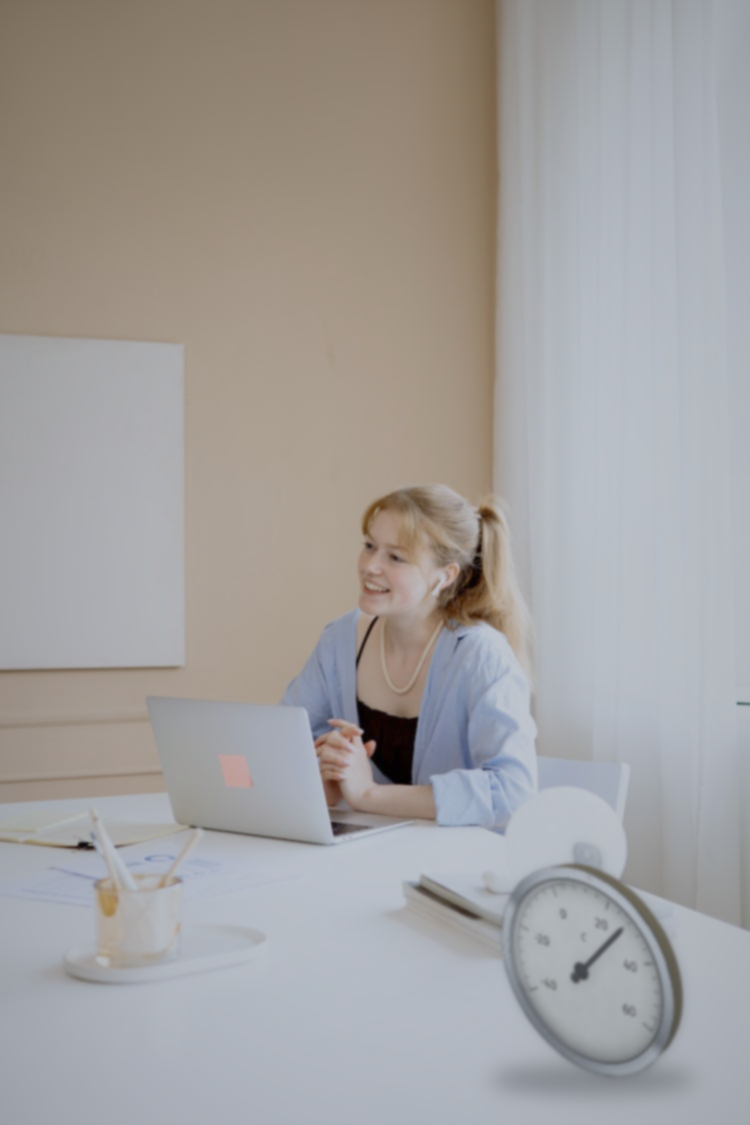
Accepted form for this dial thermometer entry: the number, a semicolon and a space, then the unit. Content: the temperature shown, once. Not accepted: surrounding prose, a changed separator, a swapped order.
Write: 28; °C
